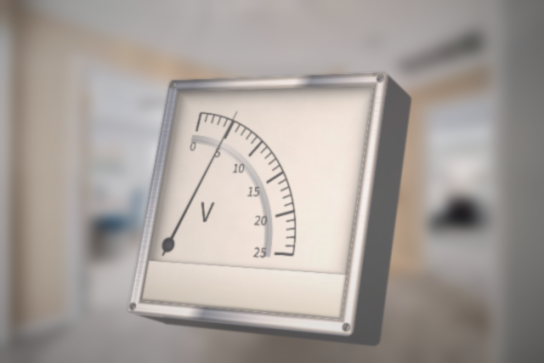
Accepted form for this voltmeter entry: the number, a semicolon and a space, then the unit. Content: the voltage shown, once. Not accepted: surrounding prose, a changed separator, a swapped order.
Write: 5; V
